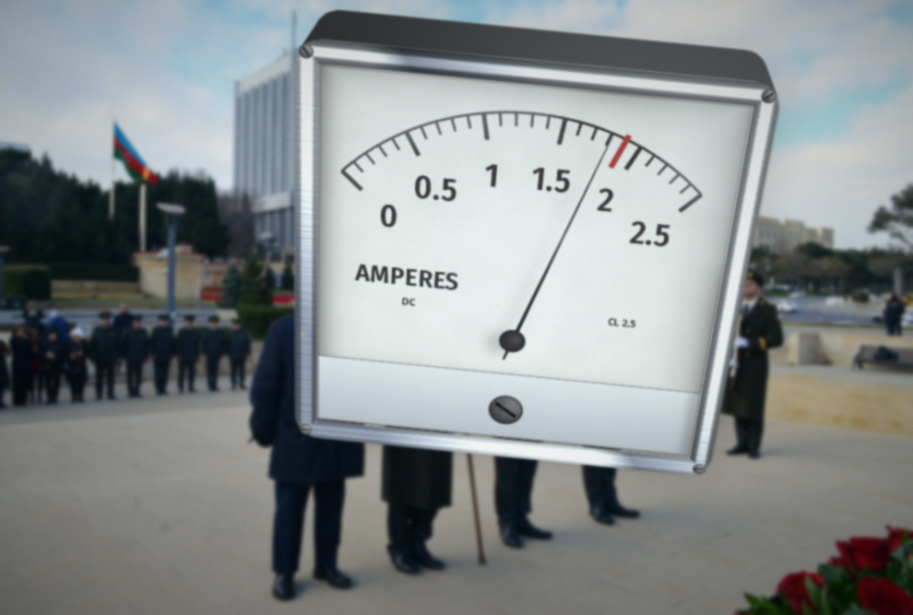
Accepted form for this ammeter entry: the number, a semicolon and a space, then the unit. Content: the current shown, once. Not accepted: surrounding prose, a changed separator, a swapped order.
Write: 1.8; A
